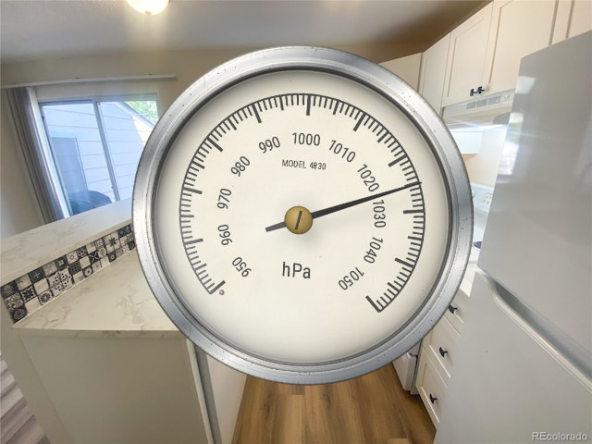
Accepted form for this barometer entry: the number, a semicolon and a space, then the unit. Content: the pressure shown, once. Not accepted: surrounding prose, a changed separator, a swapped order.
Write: 1025; hPa
